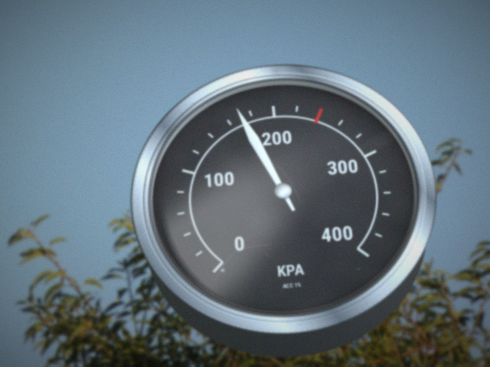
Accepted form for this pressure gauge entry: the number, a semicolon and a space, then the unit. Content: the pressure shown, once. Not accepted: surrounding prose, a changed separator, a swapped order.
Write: 170; kPa
